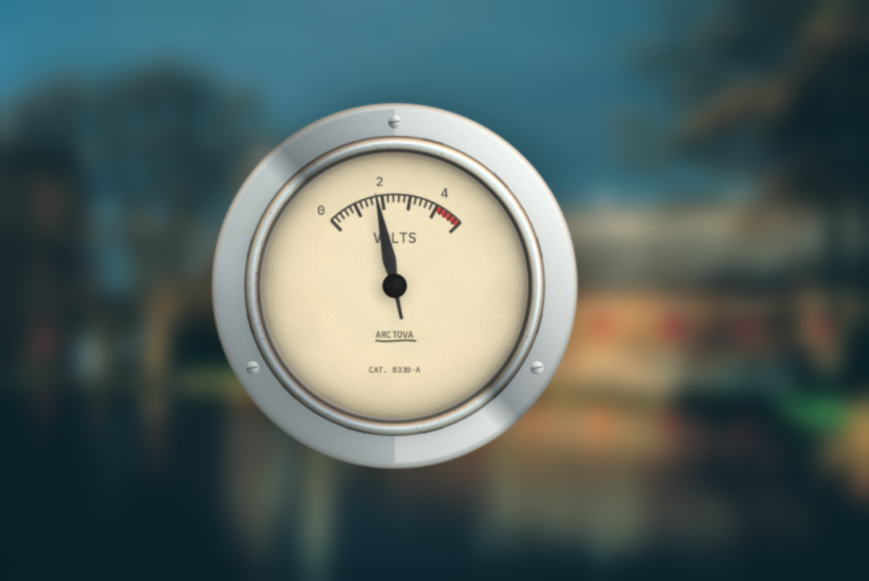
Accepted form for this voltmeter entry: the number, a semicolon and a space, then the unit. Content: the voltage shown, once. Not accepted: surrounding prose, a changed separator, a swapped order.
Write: 1.8; V
